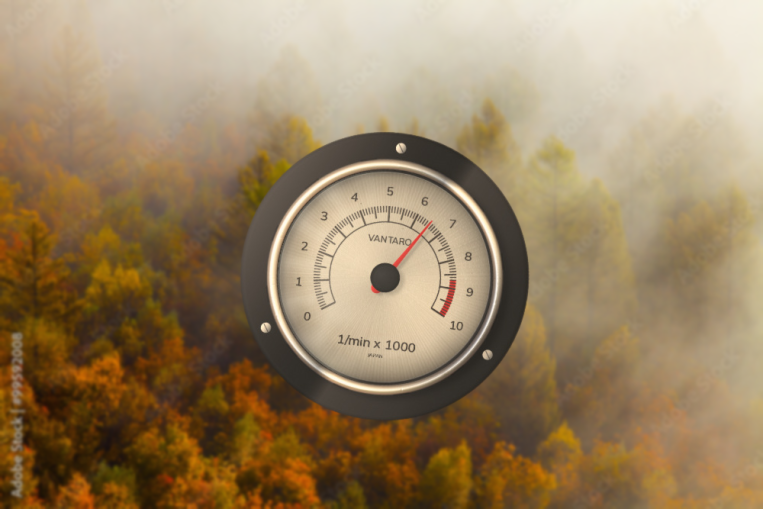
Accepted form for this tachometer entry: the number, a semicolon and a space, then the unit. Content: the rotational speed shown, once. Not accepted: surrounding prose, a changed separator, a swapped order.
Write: 6500; rpm
